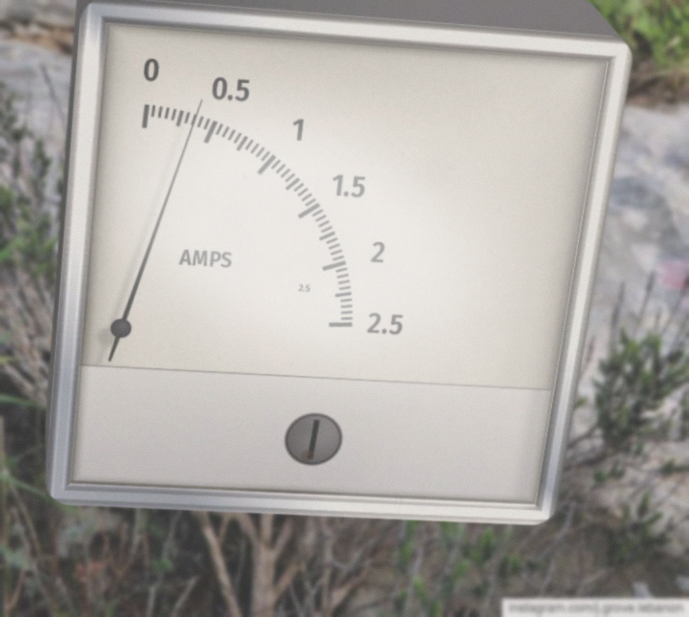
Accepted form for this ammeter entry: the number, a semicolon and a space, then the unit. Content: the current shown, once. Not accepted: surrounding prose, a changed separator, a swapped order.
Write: 0.35; A
